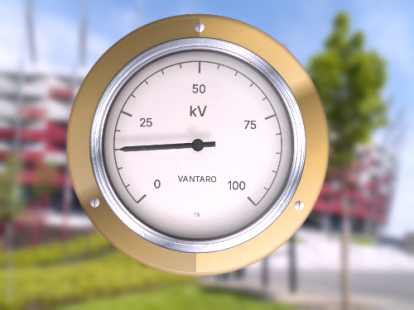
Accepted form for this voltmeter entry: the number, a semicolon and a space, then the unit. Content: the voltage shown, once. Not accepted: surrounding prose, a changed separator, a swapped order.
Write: 15; kV
